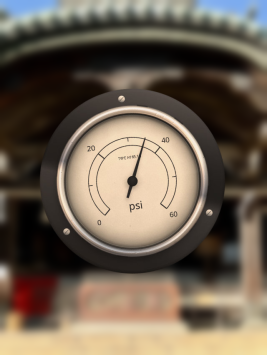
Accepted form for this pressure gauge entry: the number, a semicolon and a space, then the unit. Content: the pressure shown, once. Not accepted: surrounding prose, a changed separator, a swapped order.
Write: 35; psi
